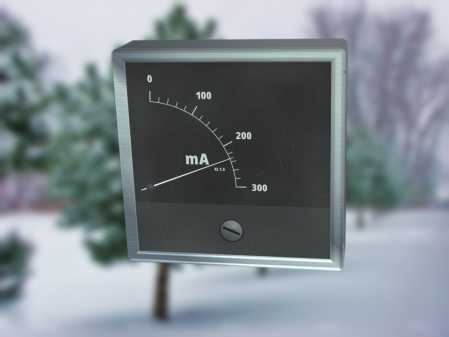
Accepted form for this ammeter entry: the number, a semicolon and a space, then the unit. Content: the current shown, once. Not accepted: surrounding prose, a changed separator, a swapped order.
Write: 230; mA
